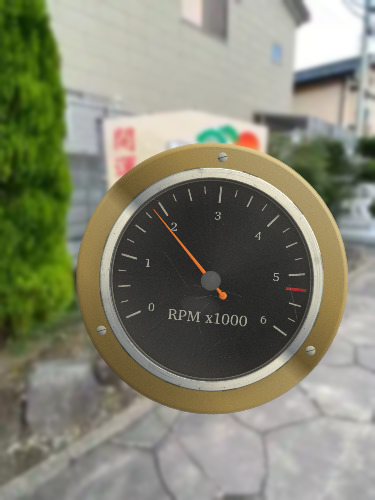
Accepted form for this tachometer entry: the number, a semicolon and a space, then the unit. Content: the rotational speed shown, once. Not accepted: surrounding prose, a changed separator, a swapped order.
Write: 1875; rpm
